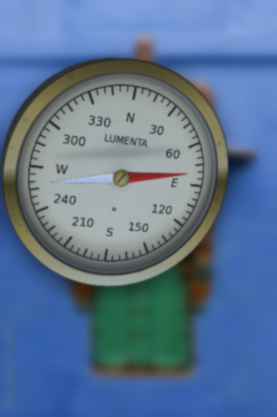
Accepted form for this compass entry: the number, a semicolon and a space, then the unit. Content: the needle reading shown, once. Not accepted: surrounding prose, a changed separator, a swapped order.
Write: 80; °
